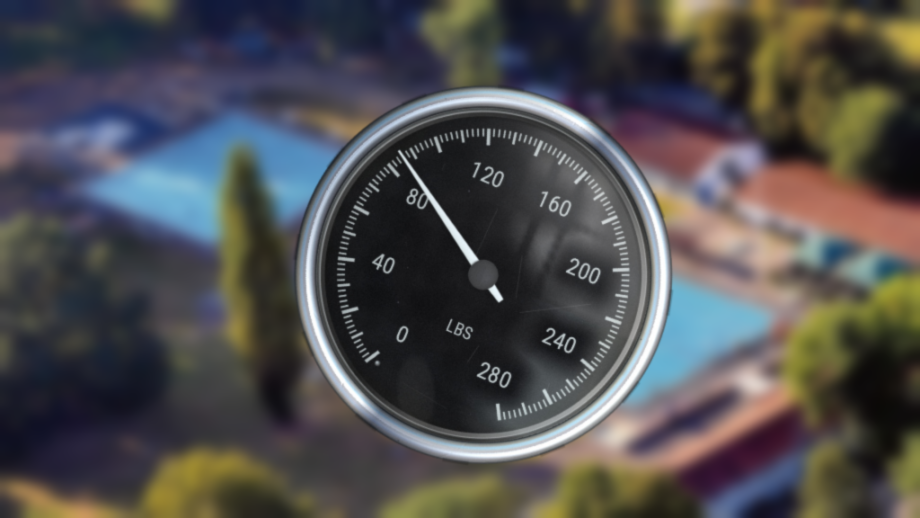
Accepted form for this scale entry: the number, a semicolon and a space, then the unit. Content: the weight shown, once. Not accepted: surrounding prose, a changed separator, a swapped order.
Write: 86; lb
